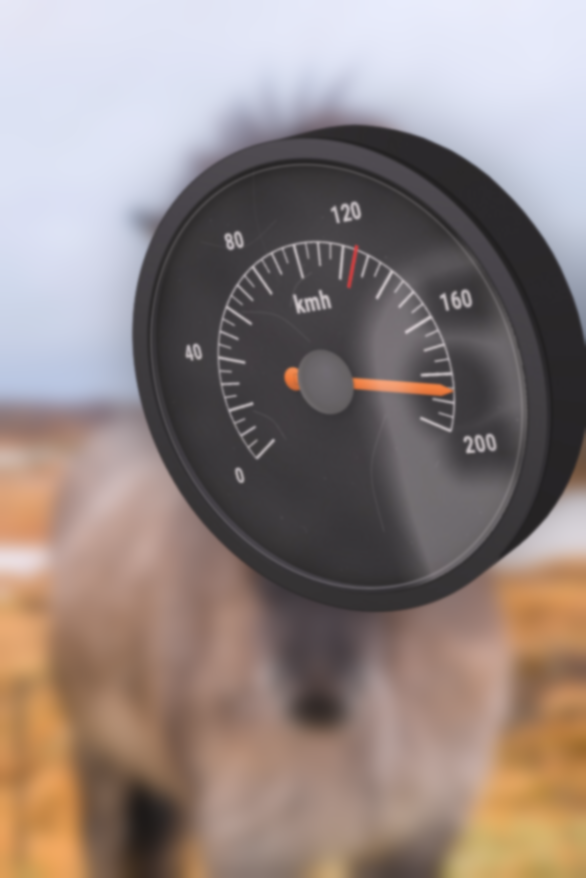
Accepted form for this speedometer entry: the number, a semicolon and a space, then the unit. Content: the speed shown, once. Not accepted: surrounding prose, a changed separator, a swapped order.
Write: 185; km/h
